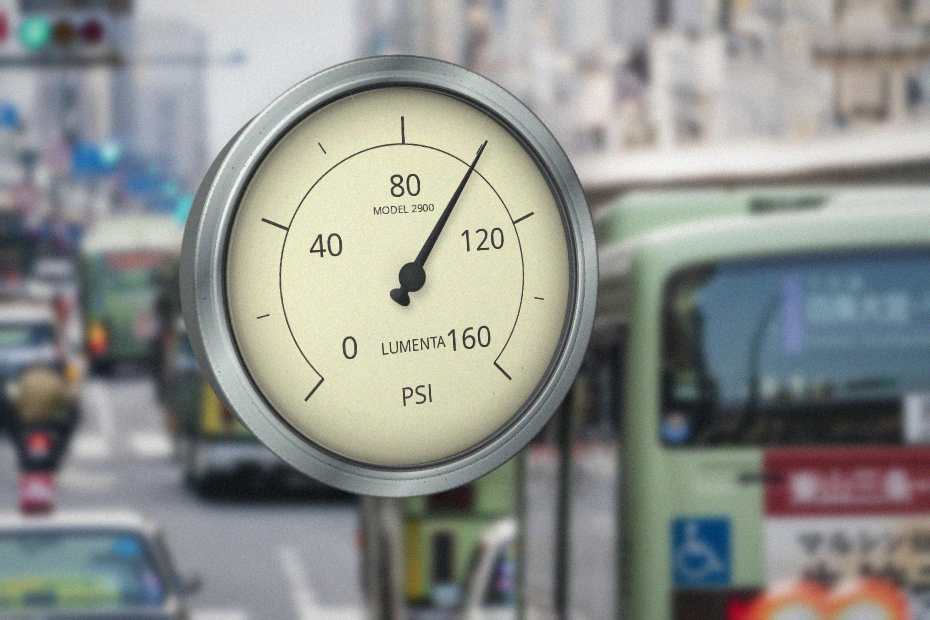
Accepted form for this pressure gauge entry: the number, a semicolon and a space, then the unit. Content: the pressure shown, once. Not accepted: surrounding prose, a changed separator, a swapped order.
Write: 100; psi
